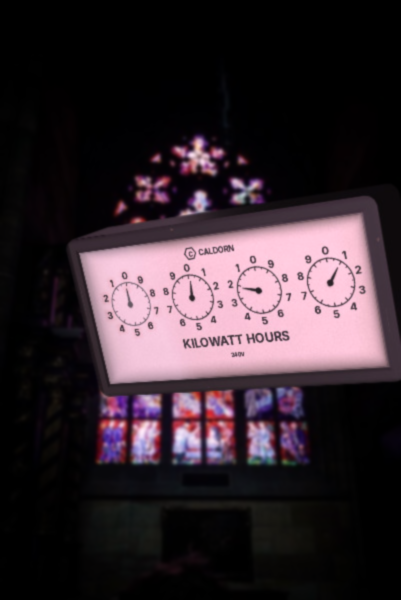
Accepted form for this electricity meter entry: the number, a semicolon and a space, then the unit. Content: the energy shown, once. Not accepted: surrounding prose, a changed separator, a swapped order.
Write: 21; kWh
